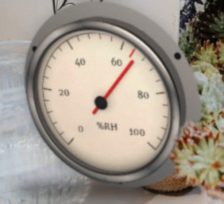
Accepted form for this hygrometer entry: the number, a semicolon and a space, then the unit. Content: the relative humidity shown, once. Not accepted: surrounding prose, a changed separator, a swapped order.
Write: 66; %
